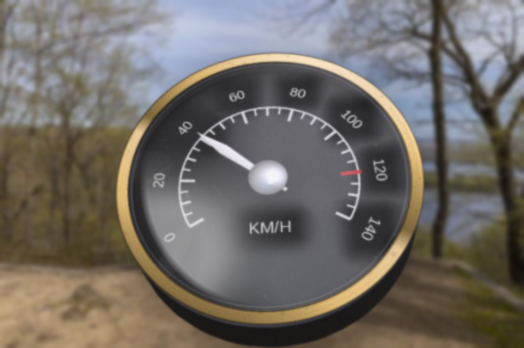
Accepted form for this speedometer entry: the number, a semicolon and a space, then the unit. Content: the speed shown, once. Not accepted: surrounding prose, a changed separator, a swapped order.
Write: 40; km/h
